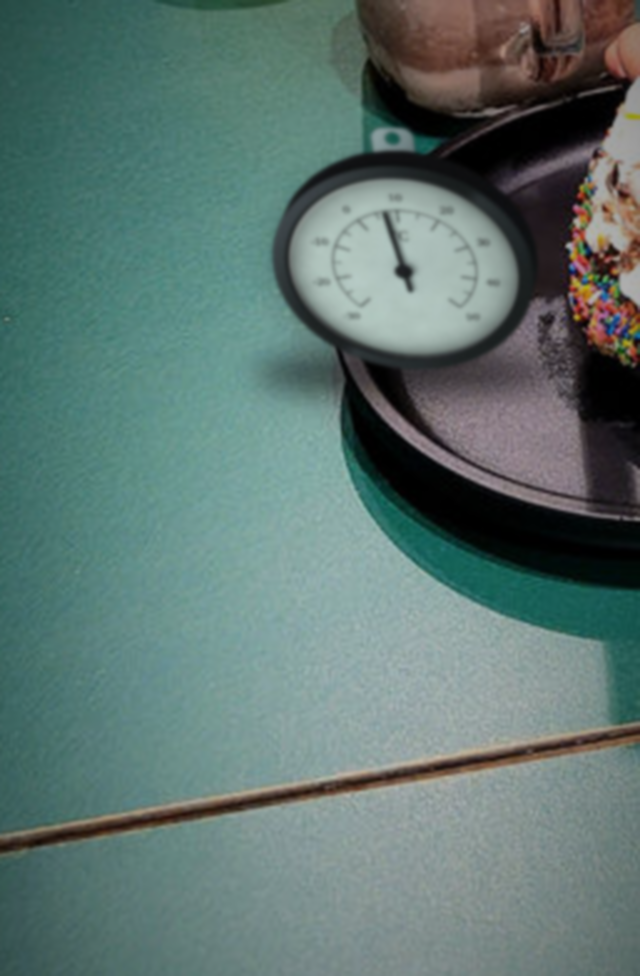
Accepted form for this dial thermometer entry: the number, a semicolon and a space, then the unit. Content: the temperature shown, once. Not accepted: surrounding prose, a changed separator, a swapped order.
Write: 7.5; °C
